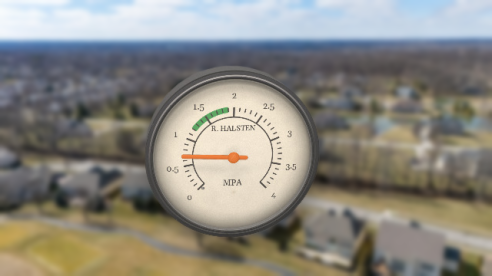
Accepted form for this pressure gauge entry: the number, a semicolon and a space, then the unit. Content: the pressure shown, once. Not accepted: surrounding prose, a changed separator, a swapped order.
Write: 0.7; MPa
